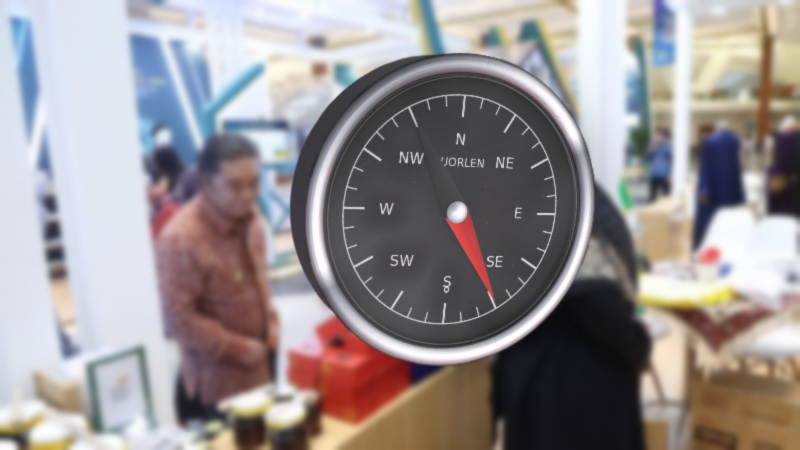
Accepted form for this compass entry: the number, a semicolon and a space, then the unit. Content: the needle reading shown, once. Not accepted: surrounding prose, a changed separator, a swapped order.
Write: 150; °
